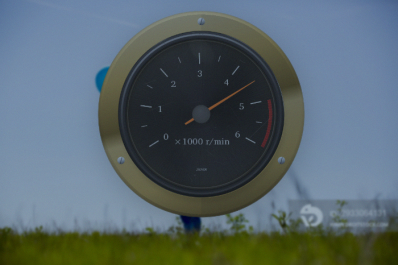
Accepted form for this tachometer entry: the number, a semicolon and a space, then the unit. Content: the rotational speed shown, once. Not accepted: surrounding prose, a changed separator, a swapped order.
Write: 4500; rpm
